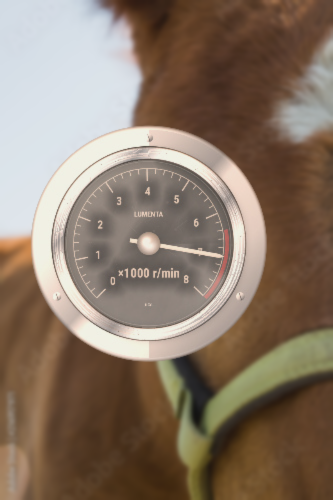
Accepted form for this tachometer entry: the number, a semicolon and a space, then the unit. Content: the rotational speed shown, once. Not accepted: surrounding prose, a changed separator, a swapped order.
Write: 7000; rpm
